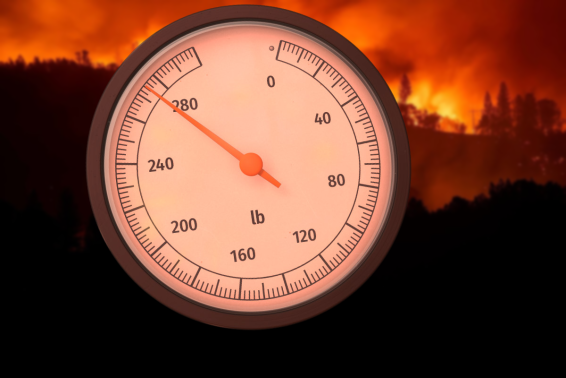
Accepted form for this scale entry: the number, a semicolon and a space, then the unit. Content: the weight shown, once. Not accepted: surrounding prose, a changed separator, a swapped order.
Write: 274; lb
